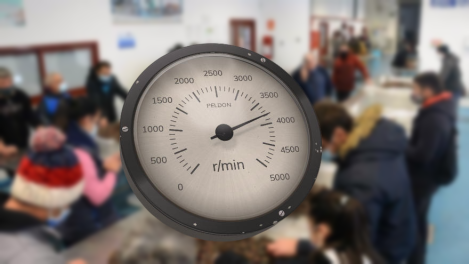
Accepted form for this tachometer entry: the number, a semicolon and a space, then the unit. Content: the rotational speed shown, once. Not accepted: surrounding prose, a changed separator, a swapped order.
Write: 3800; rpm
